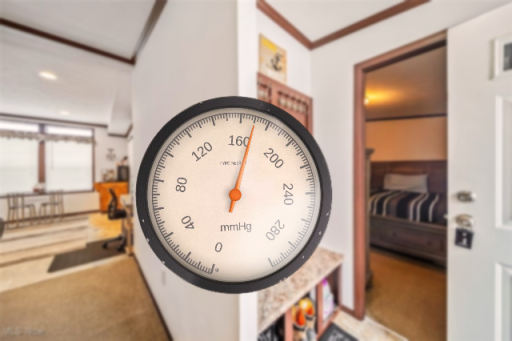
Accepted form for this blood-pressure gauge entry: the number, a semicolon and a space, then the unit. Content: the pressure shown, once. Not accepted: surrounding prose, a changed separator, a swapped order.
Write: 170; mmHg
